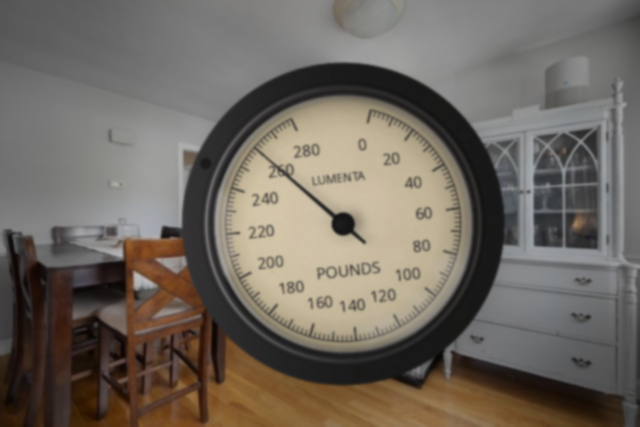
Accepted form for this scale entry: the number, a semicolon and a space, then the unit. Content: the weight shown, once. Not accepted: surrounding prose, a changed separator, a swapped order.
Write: 260; lb
